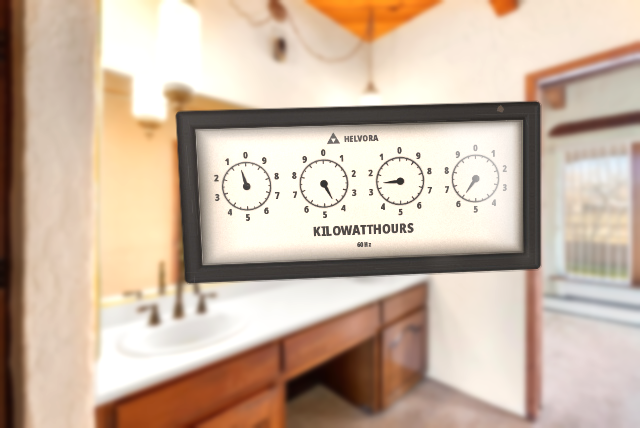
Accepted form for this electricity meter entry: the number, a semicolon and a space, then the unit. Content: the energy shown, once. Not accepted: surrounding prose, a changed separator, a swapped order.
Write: 426; kWh
